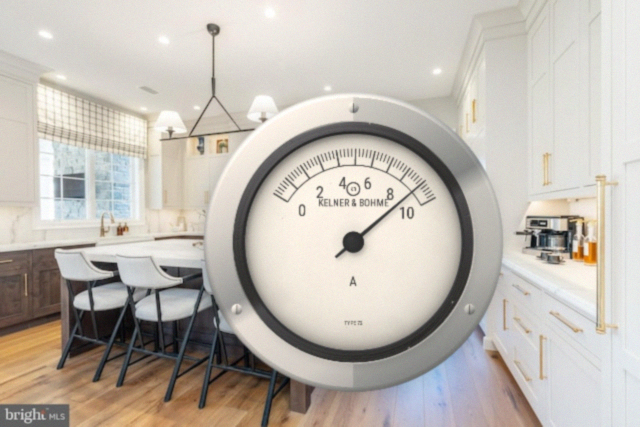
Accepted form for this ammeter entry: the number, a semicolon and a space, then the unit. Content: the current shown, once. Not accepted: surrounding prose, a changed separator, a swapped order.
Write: 9; A
